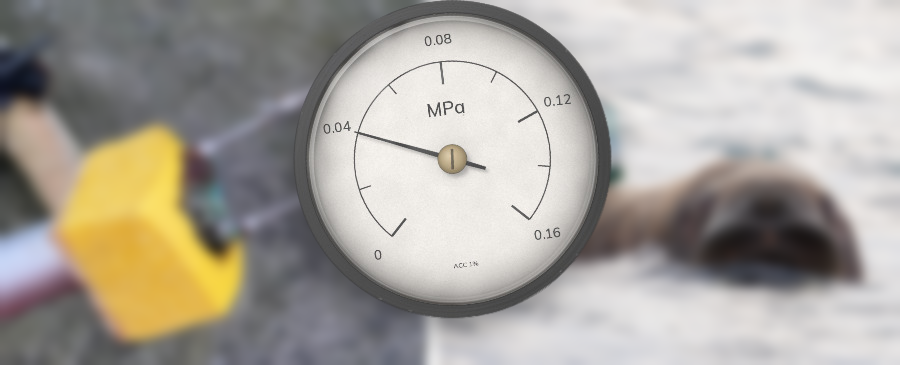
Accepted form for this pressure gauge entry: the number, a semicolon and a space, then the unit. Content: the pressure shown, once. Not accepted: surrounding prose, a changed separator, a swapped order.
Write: 0.04; MPa
